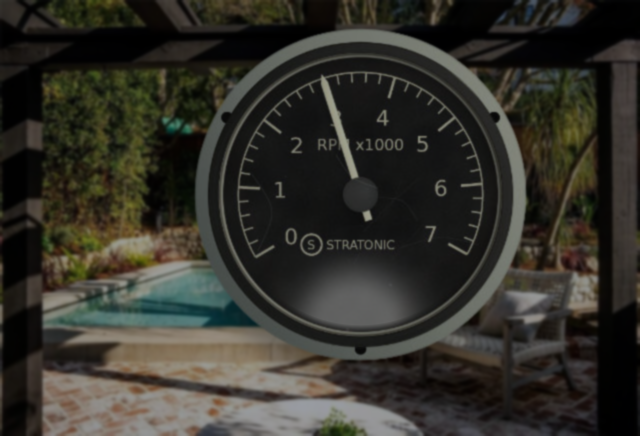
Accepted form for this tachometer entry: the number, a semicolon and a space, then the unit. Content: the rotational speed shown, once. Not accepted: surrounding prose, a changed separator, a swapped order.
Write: 3000; rpm
